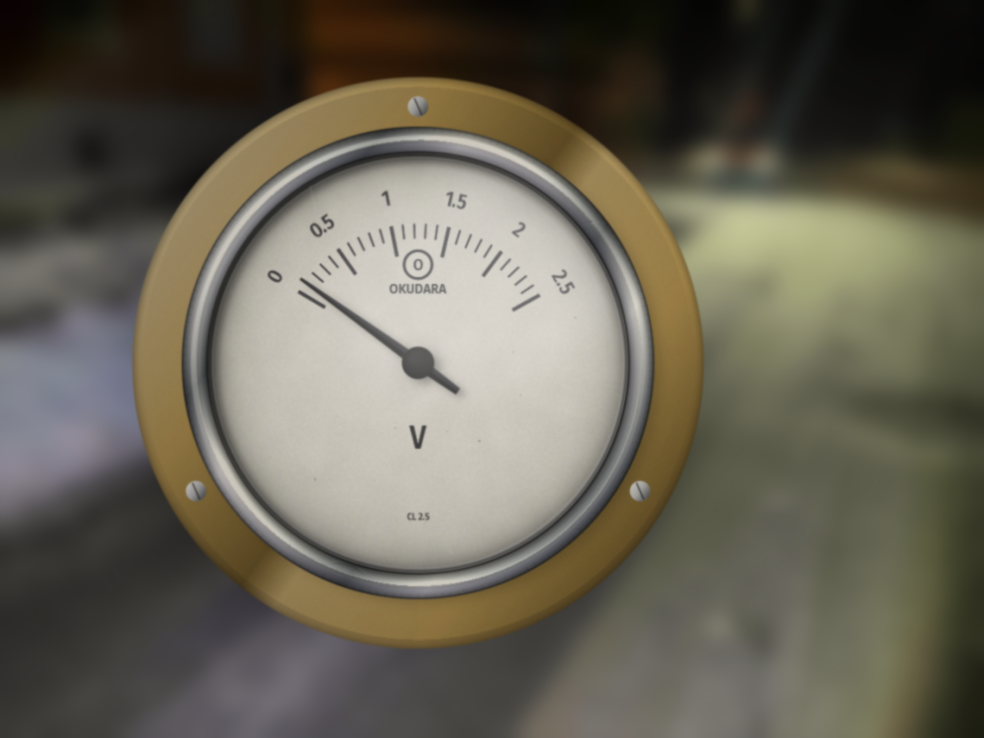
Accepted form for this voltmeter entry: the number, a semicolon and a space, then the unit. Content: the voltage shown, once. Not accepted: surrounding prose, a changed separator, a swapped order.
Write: 0.1; V
